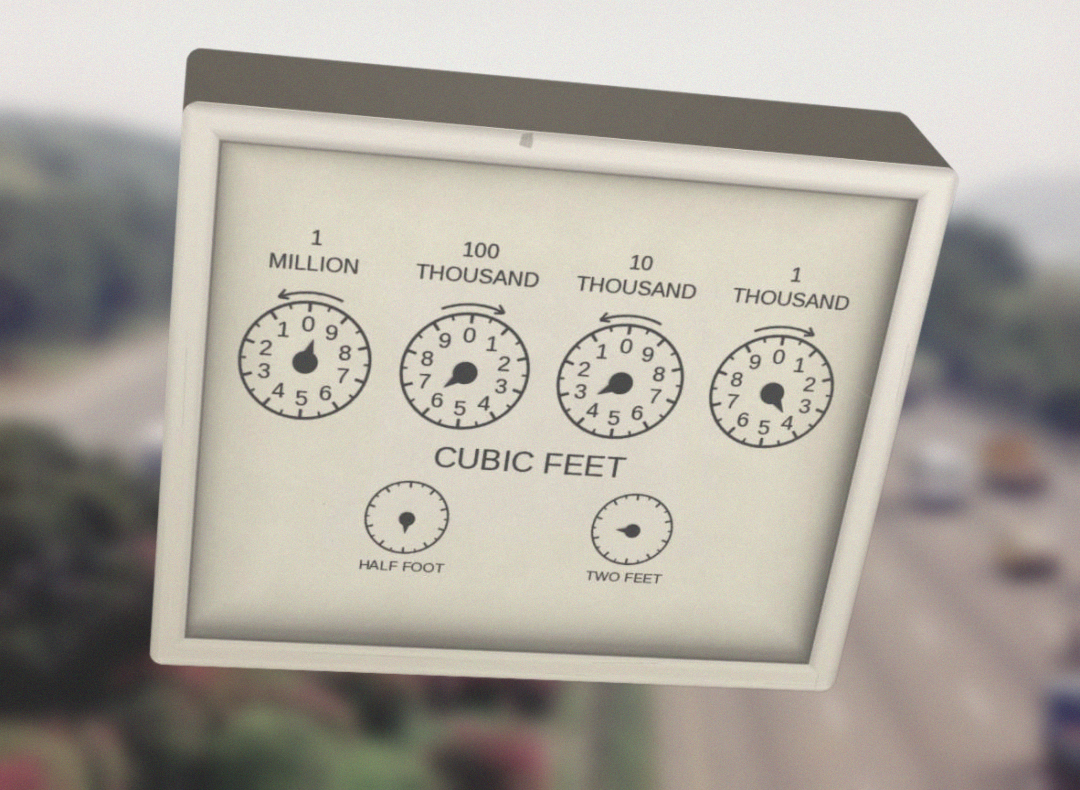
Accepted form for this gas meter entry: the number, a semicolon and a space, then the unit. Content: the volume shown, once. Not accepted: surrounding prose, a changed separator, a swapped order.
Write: 963400; ft³
